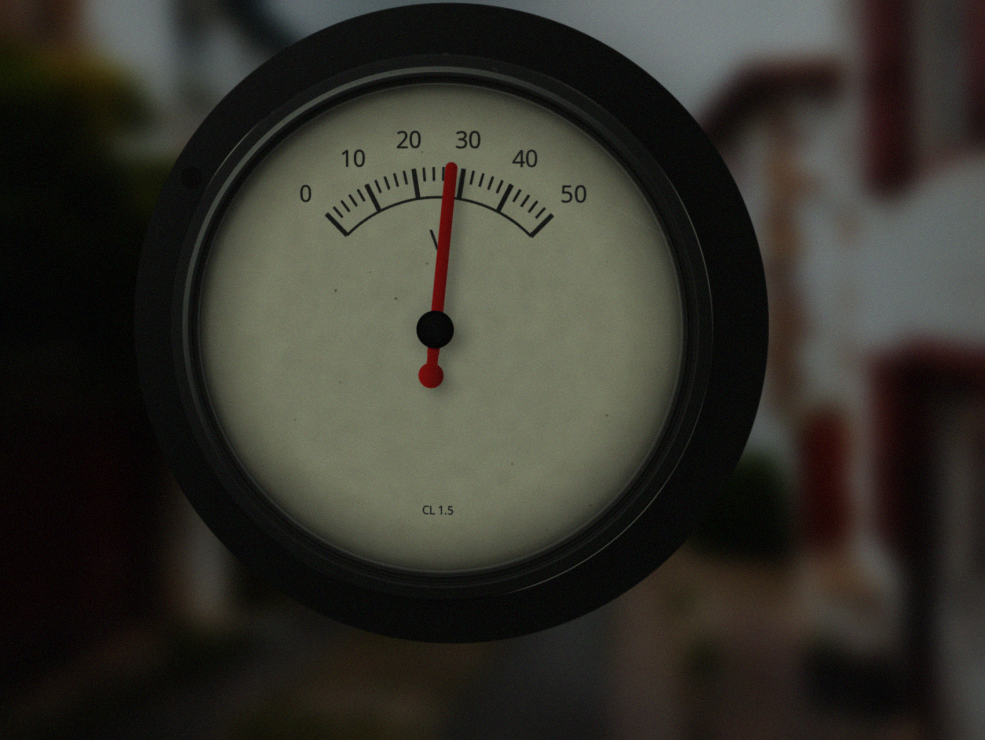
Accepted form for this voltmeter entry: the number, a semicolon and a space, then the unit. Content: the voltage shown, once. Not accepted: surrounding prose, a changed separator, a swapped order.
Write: 28; V
